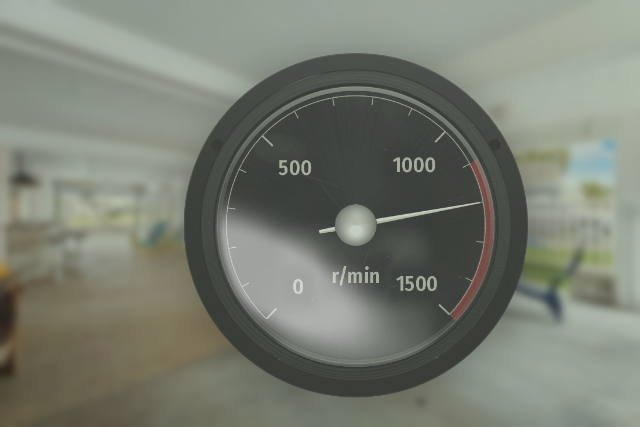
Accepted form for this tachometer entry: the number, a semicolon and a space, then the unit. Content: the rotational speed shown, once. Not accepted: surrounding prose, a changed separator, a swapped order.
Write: 1200; rpm
